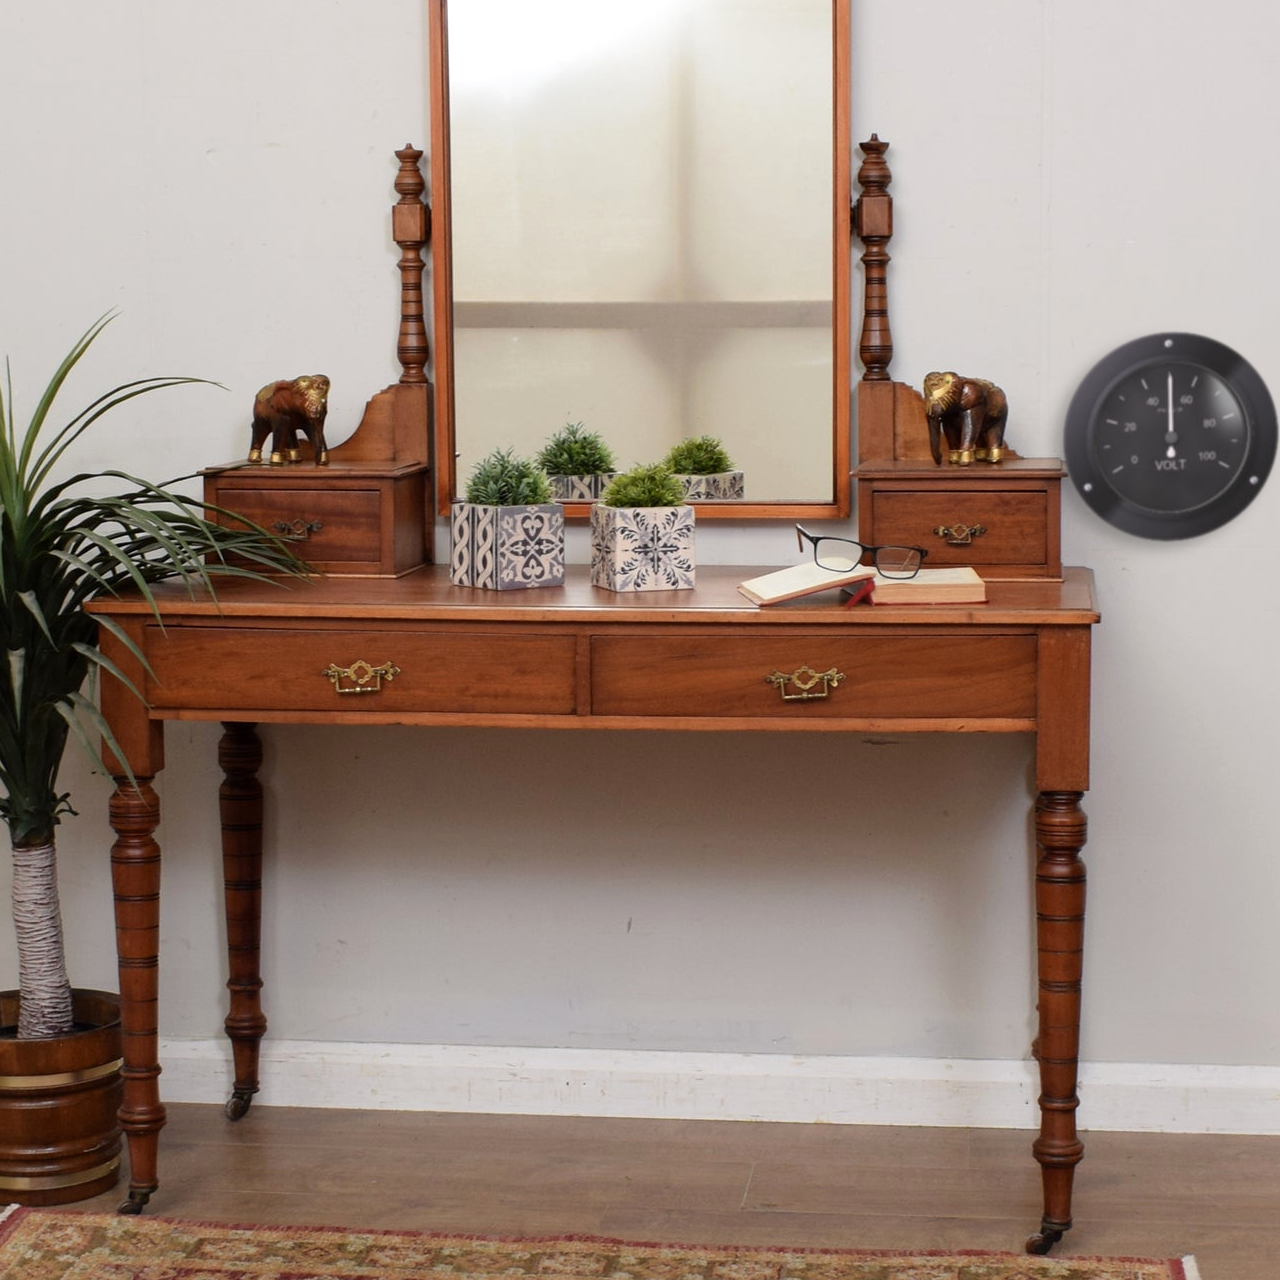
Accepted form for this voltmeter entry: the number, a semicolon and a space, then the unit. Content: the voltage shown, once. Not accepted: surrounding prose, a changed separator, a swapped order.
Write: 50; V
